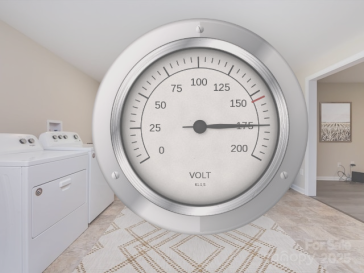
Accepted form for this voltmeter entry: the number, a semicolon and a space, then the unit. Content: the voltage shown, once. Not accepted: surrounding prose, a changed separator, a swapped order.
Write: 175; V
